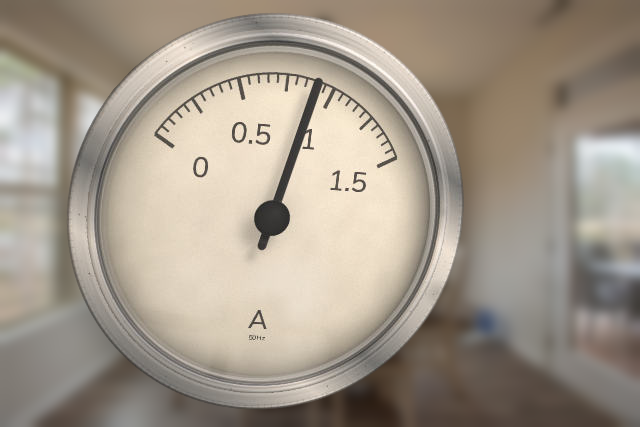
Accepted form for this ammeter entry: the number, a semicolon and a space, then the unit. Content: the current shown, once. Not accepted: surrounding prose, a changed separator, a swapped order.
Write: 0.9; A
